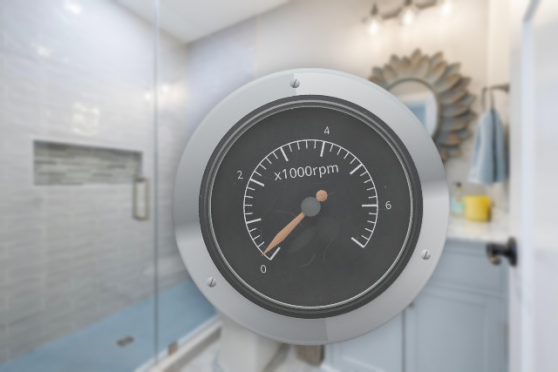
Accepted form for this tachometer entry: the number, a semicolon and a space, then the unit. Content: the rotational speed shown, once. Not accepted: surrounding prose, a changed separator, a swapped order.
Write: 200; rpm
